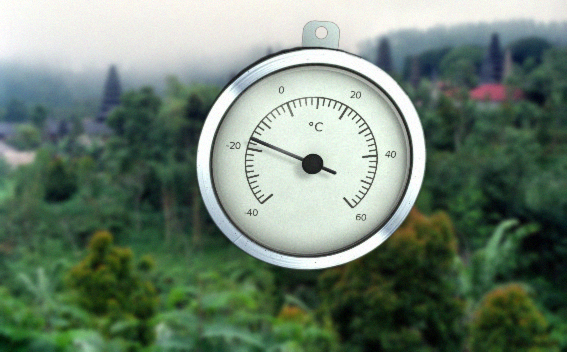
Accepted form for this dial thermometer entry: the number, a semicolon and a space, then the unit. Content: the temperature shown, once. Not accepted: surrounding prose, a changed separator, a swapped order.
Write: -16; °C
